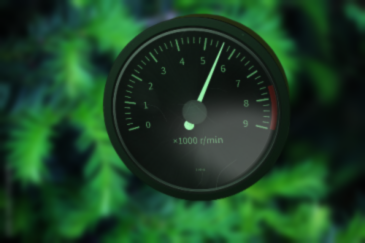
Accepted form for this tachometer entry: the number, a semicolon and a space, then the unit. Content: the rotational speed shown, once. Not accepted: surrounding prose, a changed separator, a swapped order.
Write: 5600; rpm
